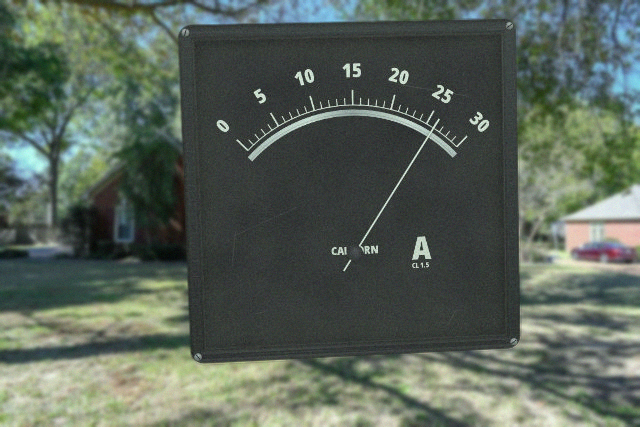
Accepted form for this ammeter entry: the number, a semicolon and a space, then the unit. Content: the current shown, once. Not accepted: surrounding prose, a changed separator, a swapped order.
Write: 26; A
